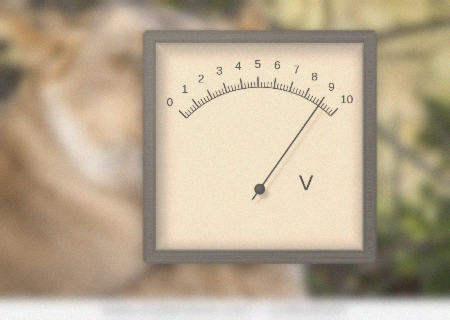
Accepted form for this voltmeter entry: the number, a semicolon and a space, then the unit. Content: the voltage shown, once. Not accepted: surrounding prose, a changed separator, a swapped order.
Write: 9; V
